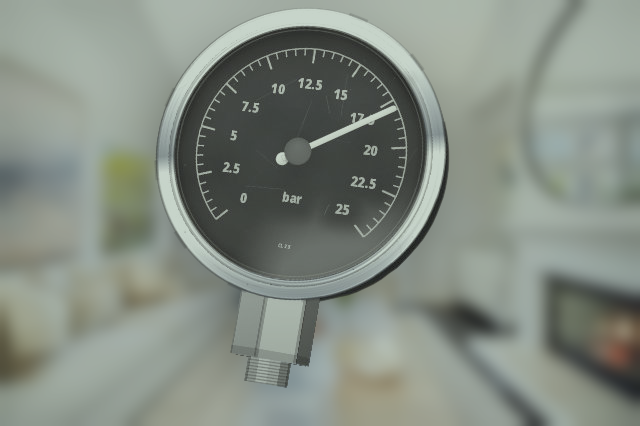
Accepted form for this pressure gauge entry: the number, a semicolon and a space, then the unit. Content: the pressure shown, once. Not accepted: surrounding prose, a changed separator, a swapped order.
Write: 18; bar
